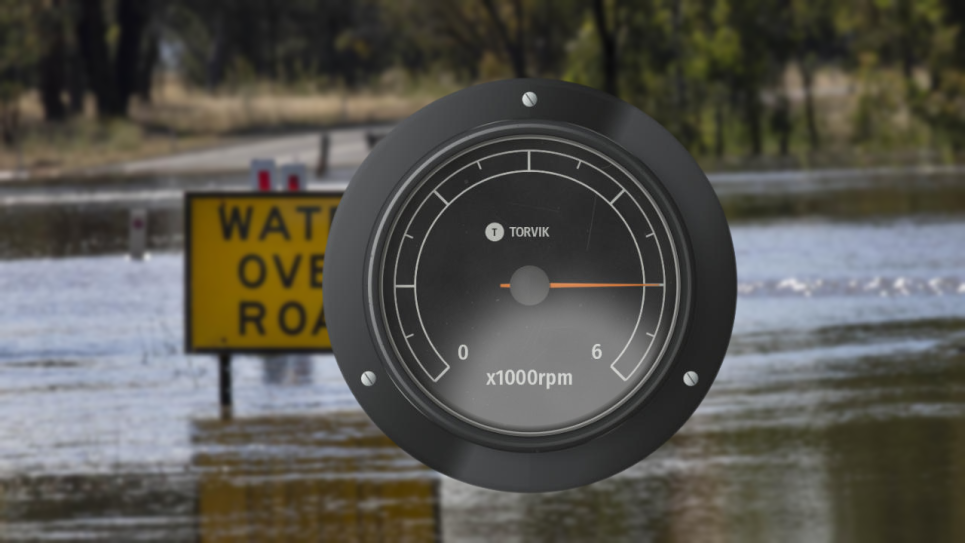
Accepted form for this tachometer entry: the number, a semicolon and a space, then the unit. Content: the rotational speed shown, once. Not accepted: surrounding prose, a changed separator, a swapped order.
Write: 5000; rpm
